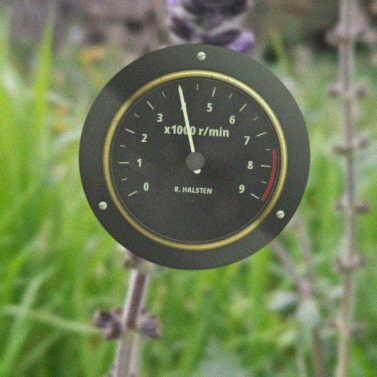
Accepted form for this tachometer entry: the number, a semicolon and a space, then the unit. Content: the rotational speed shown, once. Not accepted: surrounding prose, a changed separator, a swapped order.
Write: 4000; rpm
